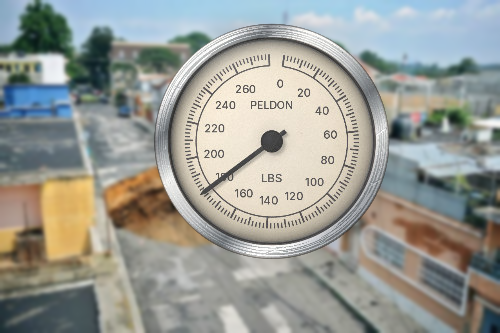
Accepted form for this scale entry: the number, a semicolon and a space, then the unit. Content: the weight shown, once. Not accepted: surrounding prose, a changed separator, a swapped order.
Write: 180; lb
